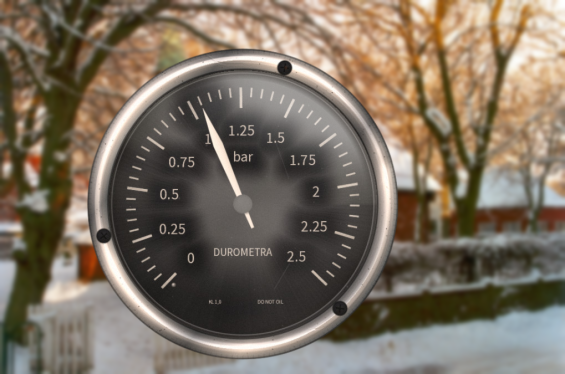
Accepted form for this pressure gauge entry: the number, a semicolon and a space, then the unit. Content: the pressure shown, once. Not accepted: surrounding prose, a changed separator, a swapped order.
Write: 1.05; bar
